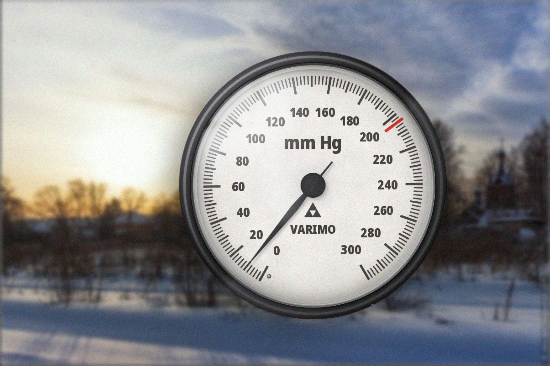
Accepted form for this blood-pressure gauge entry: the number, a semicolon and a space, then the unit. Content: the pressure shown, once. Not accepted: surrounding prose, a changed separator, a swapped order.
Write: 10; mmHg
